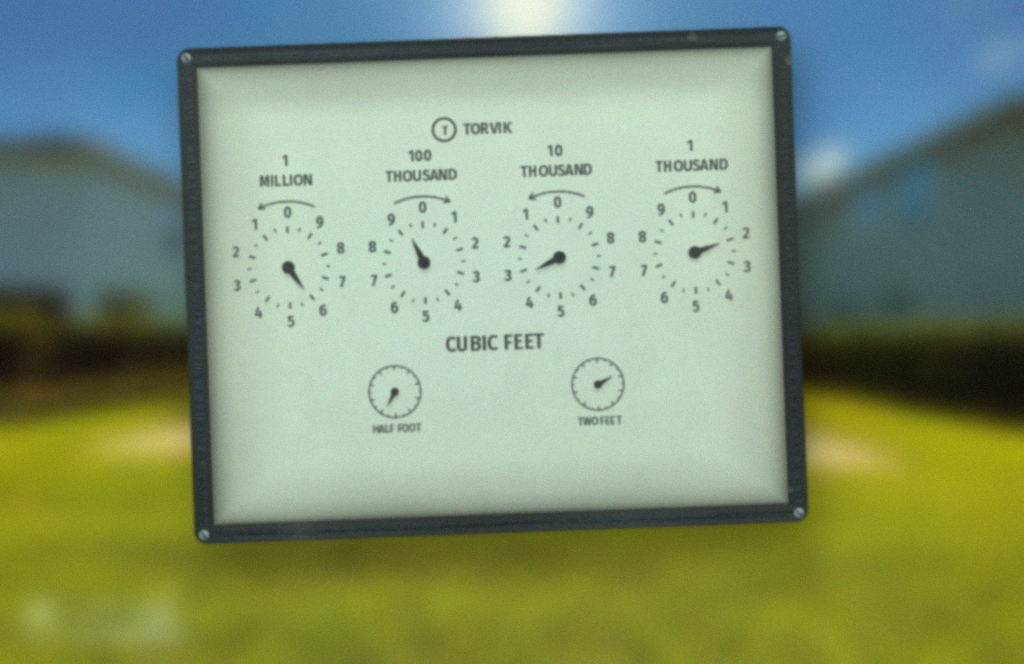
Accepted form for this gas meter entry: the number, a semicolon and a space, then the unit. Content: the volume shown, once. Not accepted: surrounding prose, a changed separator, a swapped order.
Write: 593200; ft³
